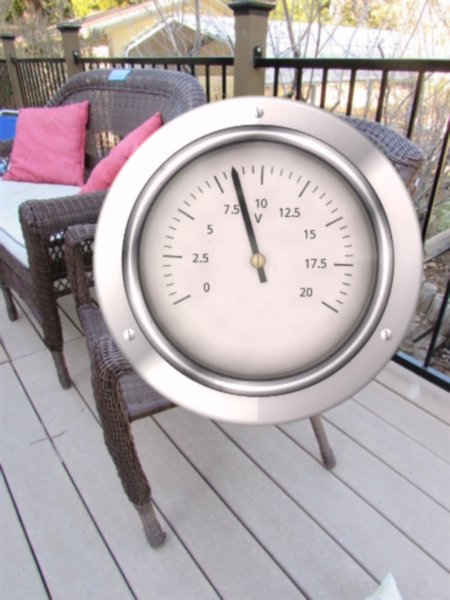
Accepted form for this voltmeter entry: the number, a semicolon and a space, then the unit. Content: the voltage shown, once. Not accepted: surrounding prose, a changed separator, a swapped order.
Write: 8.5; V
